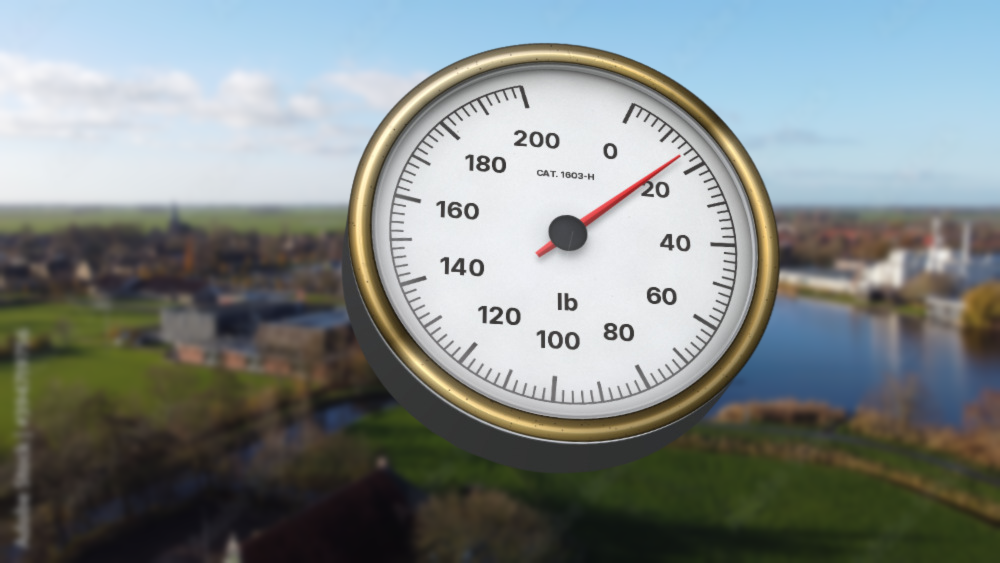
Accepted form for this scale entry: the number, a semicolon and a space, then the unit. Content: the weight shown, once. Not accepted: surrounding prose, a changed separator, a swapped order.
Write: 16; lb
